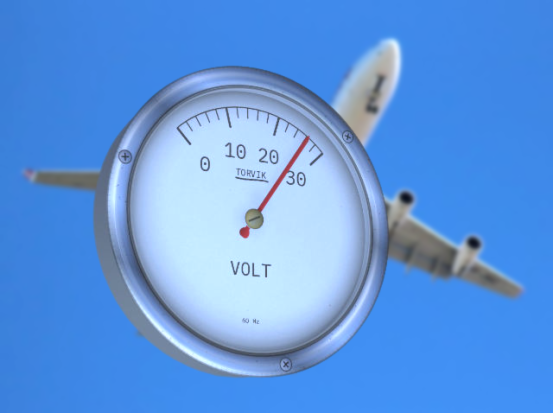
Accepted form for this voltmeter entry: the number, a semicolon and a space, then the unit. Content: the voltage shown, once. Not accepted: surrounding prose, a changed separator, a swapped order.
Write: 26; V
